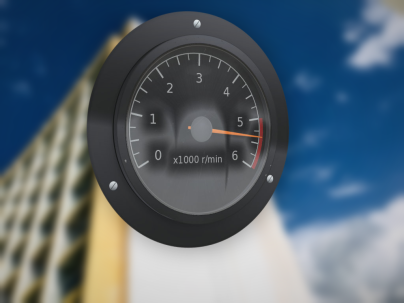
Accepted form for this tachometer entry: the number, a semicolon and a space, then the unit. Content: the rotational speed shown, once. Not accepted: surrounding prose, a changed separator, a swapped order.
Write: 5375; rpm
